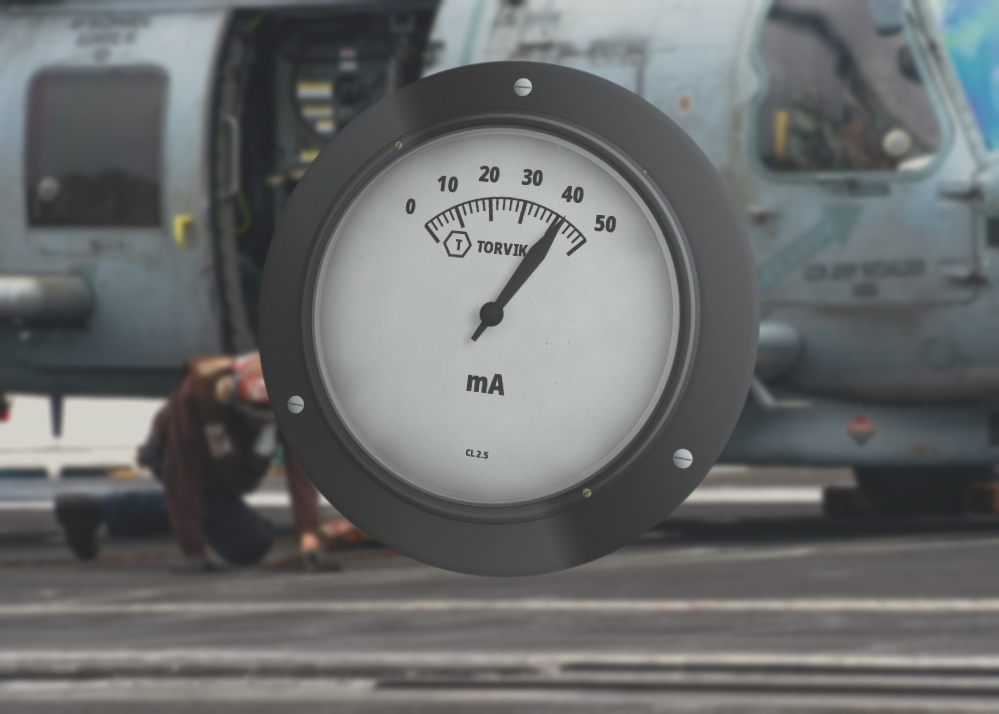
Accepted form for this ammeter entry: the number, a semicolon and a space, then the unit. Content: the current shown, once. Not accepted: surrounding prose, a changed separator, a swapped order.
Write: 42; mA
